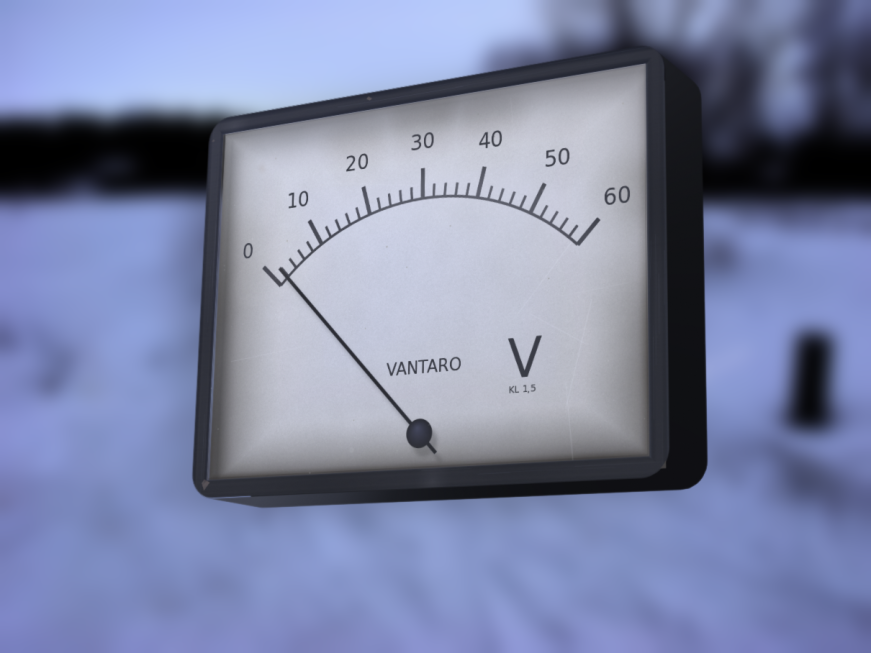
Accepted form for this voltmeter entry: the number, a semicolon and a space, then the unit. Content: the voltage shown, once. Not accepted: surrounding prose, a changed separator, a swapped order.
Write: 2; V
